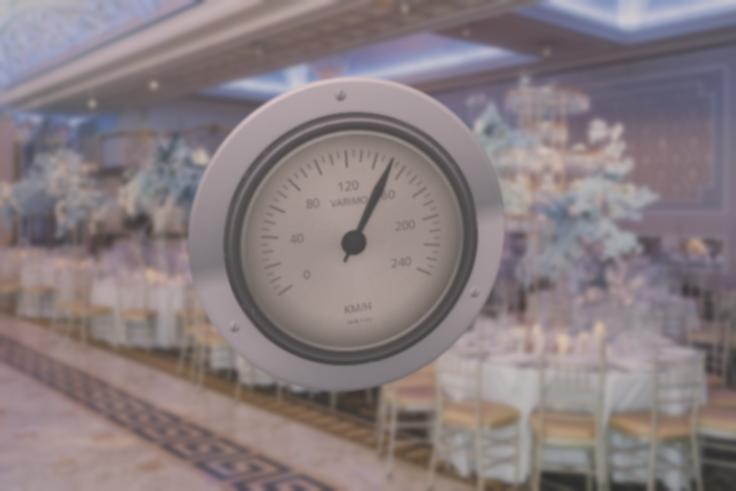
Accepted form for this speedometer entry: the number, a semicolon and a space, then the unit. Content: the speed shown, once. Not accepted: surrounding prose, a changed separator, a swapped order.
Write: 150; km/h
